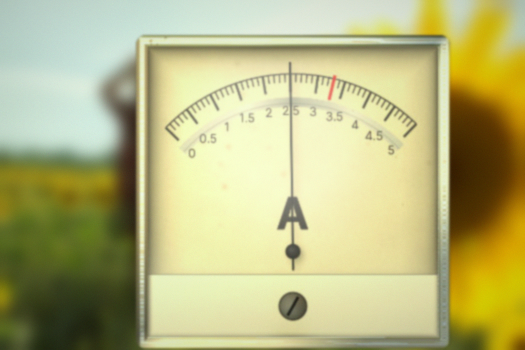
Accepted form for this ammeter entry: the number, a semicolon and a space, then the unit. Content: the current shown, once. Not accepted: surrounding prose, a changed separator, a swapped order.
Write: 2.5; A
